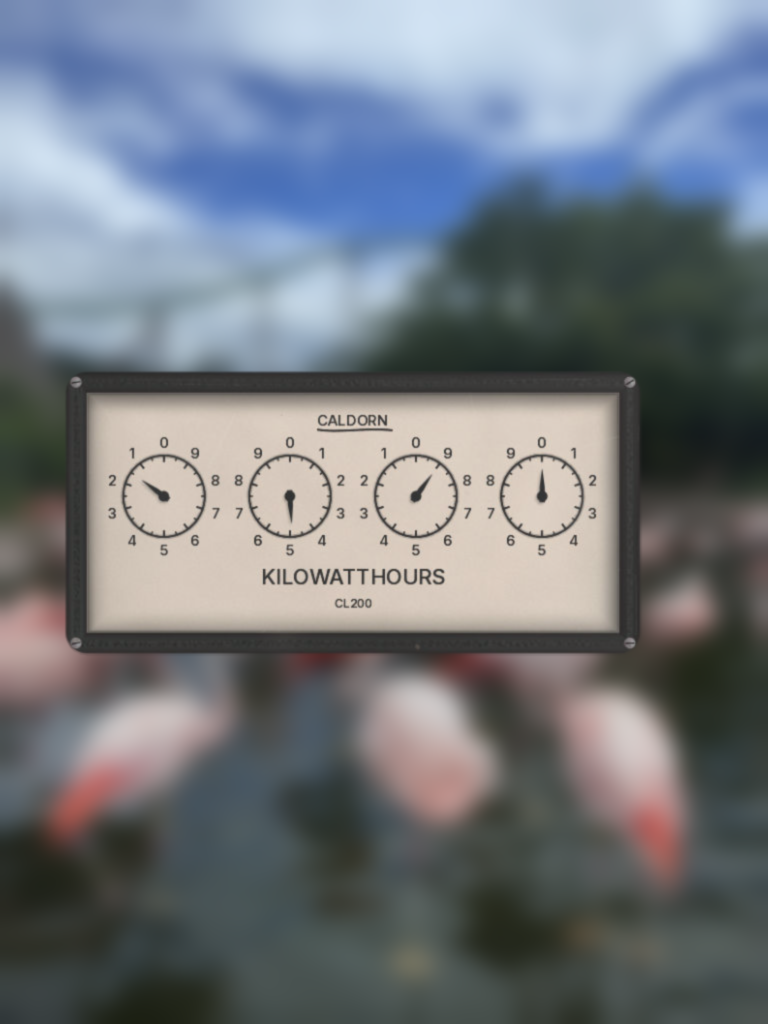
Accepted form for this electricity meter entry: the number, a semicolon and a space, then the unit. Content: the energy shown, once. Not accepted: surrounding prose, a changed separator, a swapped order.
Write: 1490; kWh
